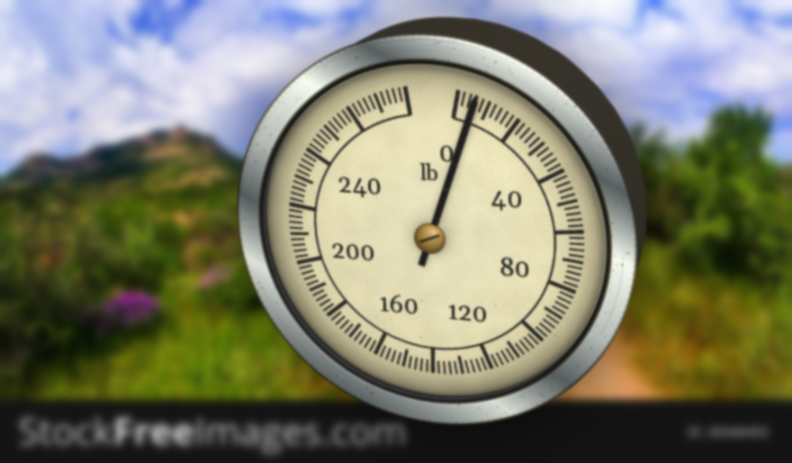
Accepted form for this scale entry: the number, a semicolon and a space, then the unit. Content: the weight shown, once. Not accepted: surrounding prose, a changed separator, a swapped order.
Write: 6; lb
